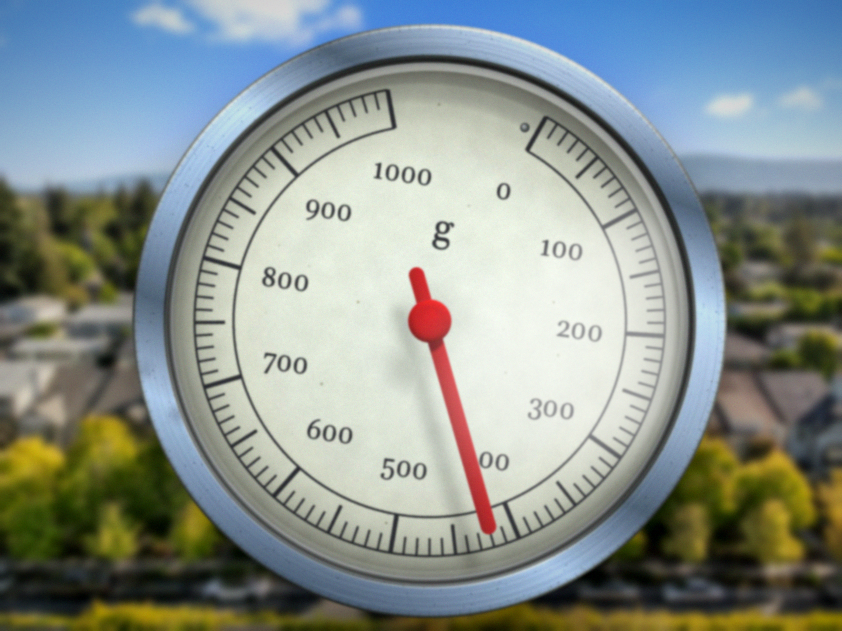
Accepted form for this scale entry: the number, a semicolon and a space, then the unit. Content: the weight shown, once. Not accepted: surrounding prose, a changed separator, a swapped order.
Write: 420; g
